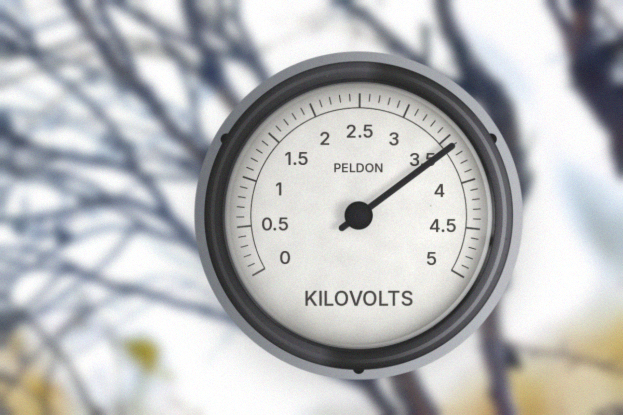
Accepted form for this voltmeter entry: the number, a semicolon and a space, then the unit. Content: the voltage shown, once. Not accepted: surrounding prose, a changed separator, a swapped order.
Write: 3.6; kV
